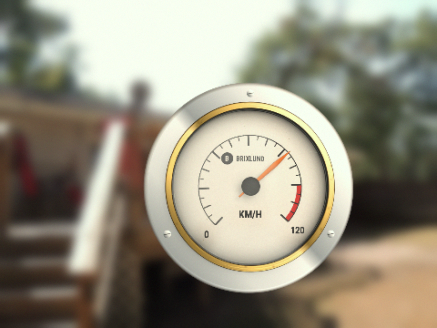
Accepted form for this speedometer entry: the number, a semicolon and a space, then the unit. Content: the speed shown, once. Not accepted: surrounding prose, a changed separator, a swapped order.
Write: 82.5; km/h
